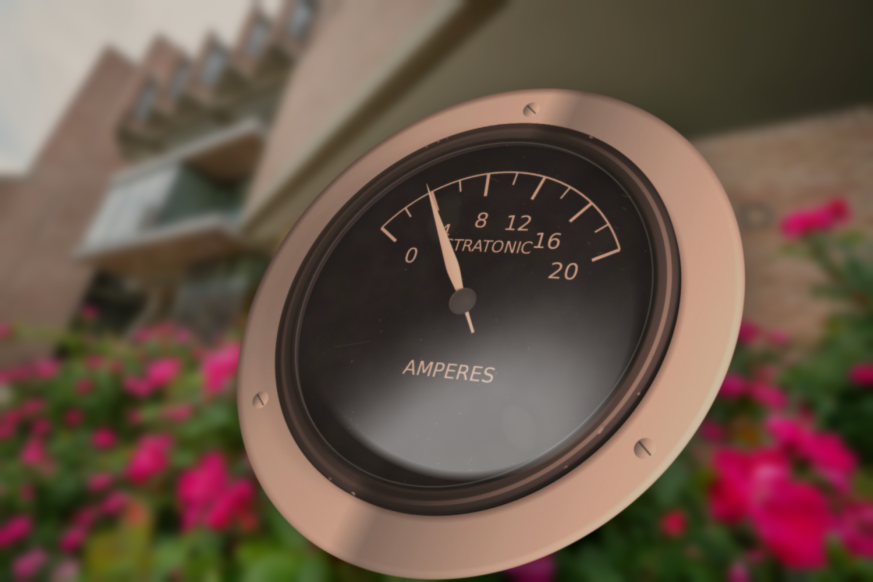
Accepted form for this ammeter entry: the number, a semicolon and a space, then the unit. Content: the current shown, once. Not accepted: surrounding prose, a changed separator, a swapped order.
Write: 4; A
